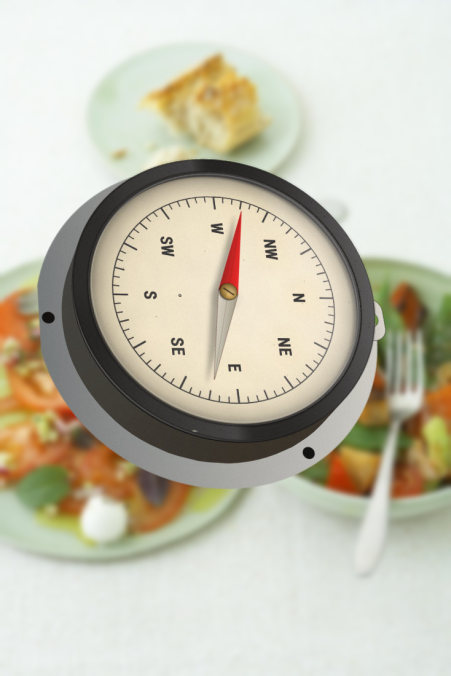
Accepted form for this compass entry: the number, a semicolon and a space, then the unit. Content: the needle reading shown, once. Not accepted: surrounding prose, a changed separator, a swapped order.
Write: 285; °
